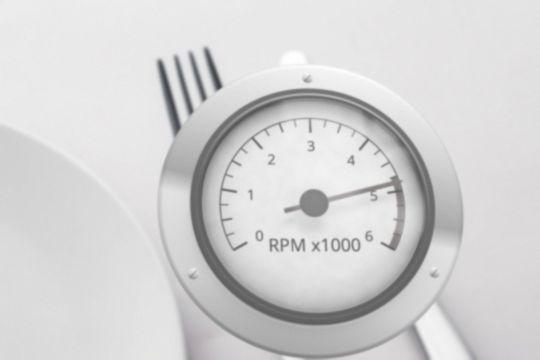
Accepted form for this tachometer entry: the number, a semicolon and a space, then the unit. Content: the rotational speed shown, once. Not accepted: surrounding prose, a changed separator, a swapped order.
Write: 4875; rpm
